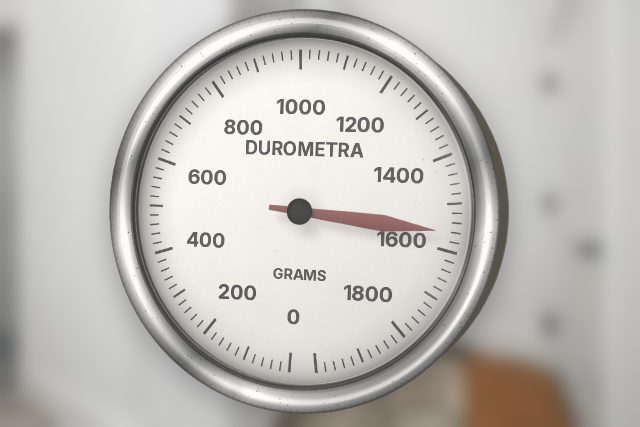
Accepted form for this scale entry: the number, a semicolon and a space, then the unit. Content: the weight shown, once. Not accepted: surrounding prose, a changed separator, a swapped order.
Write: 1560; g
